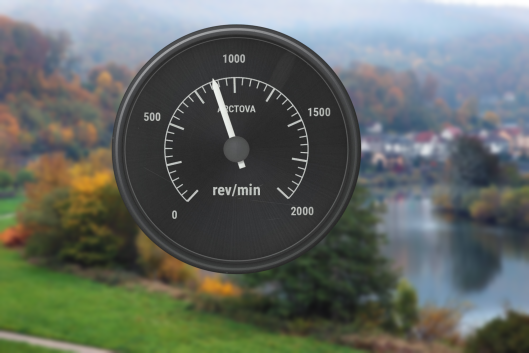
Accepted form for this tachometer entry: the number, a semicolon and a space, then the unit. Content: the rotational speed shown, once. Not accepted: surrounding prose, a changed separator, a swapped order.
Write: 875; rpm
